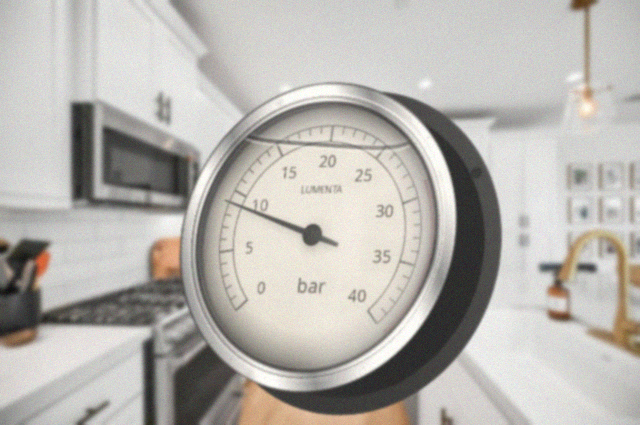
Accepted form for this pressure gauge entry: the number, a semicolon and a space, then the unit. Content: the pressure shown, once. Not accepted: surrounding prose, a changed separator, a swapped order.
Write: 9; bar
